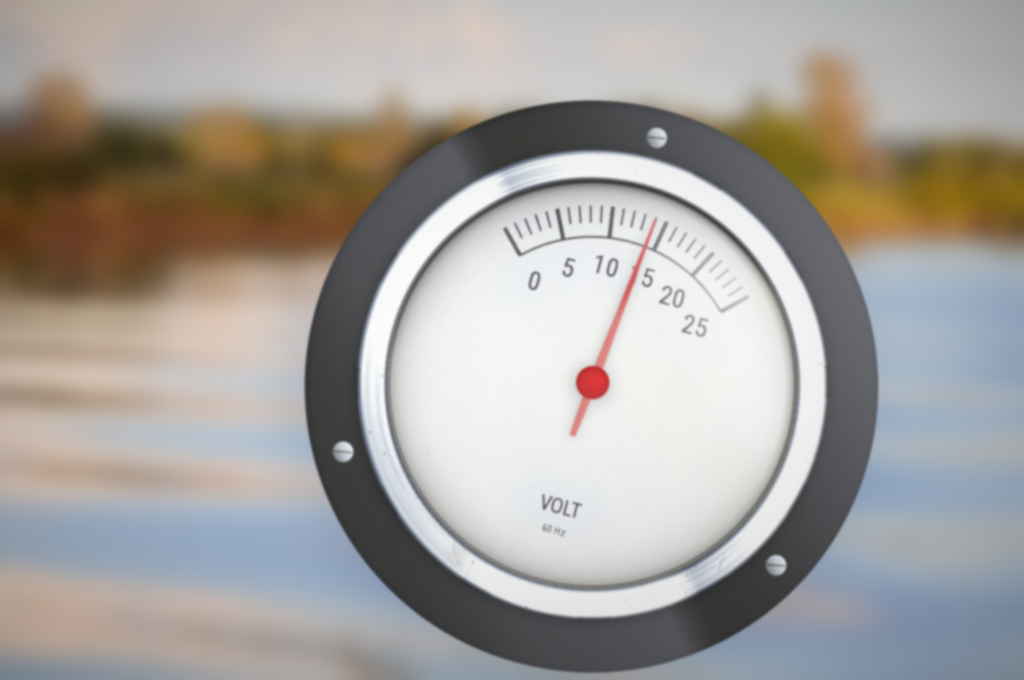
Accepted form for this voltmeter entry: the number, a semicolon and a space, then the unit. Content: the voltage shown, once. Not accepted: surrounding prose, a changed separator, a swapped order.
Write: 14; V
